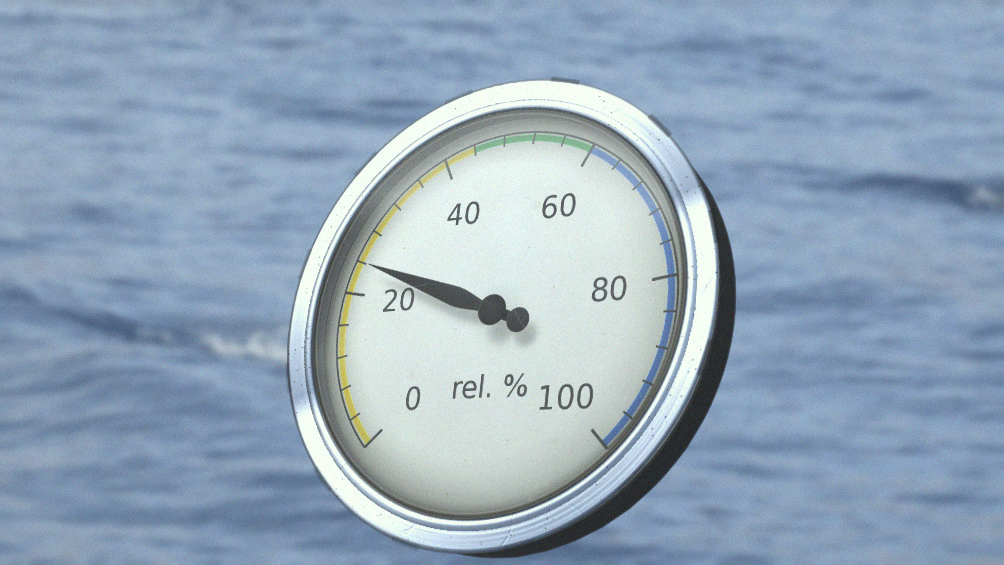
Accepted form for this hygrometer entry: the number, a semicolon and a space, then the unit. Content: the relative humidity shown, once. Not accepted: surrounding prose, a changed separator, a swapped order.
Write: 24; %
